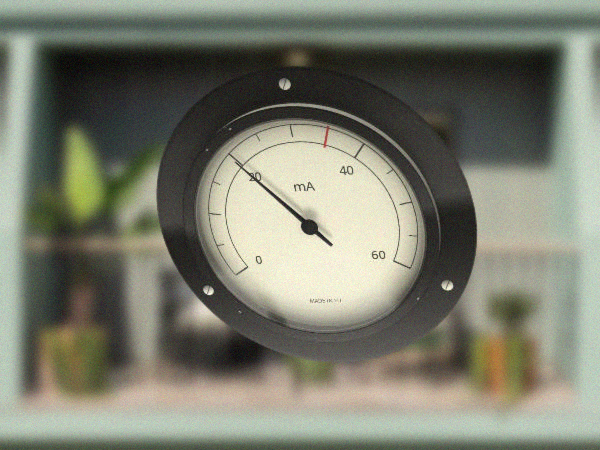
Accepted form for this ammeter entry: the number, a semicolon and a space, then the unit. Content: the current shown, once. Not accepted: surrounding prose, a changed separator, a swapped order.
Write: 20; mA
